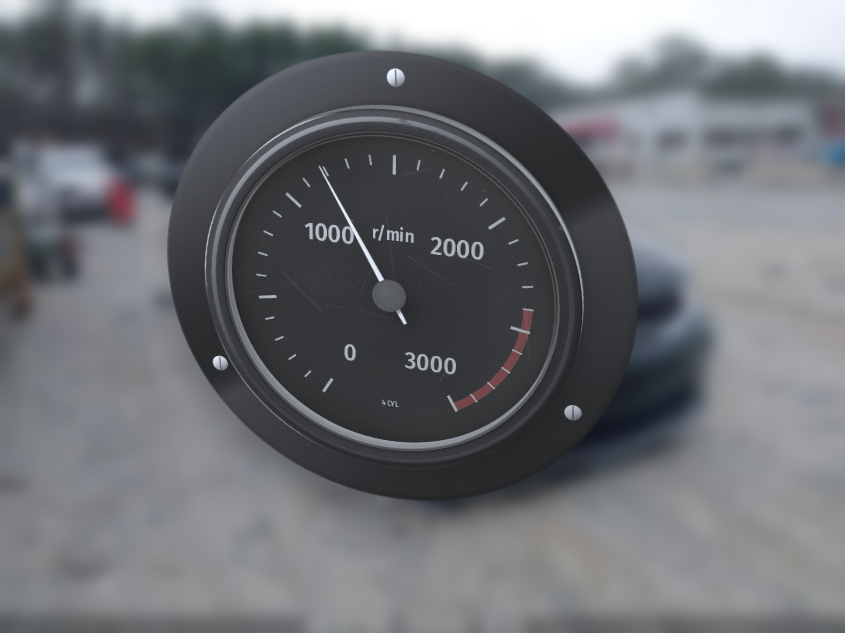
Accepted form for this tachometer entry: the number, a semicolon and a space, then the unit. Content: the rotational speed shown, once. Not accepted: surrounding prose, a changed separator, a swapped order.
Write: 1200; rpm
